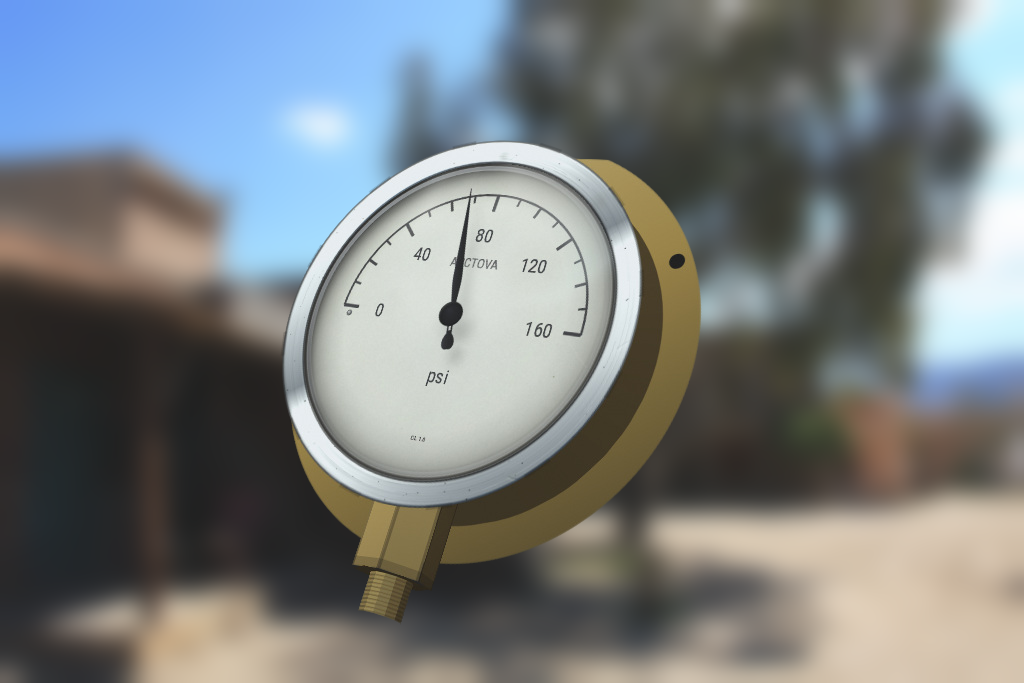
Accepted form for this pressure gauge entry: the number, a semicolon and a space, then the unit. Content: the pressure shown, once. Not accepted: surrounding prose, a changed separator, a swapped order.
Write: 70; psi
